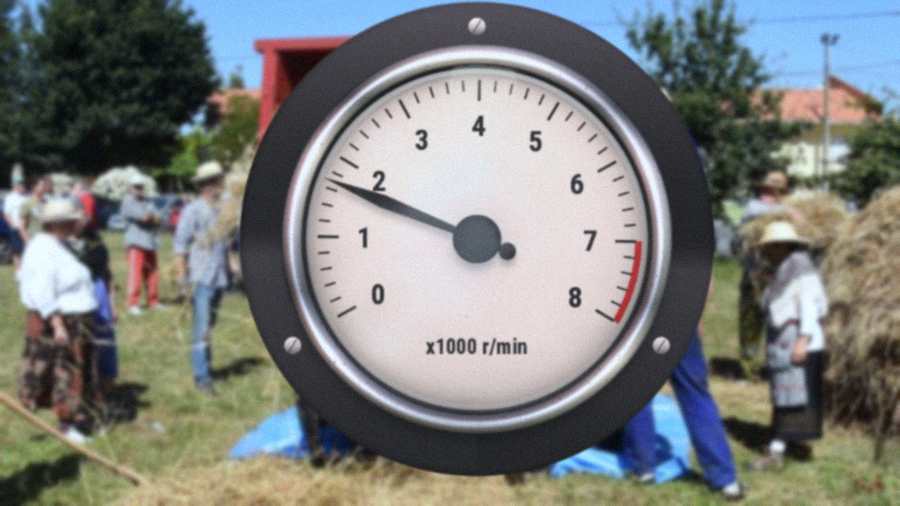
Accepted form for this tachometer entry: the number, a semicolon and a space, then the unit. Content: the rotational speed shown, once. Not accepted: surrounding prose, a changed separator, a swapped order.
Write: 1700; rpm
